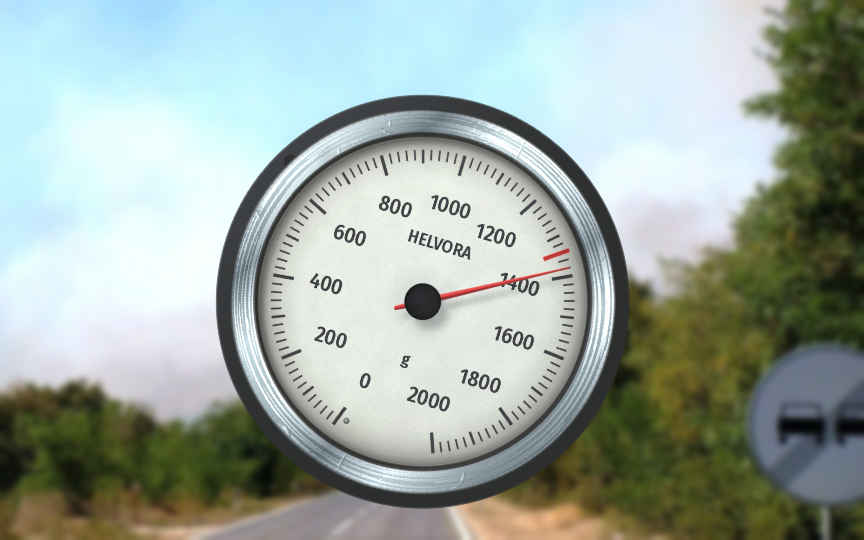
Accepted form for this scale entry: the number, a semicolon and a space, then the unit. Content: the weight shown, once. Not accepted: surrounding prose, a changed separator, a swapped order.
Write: 1380; g
